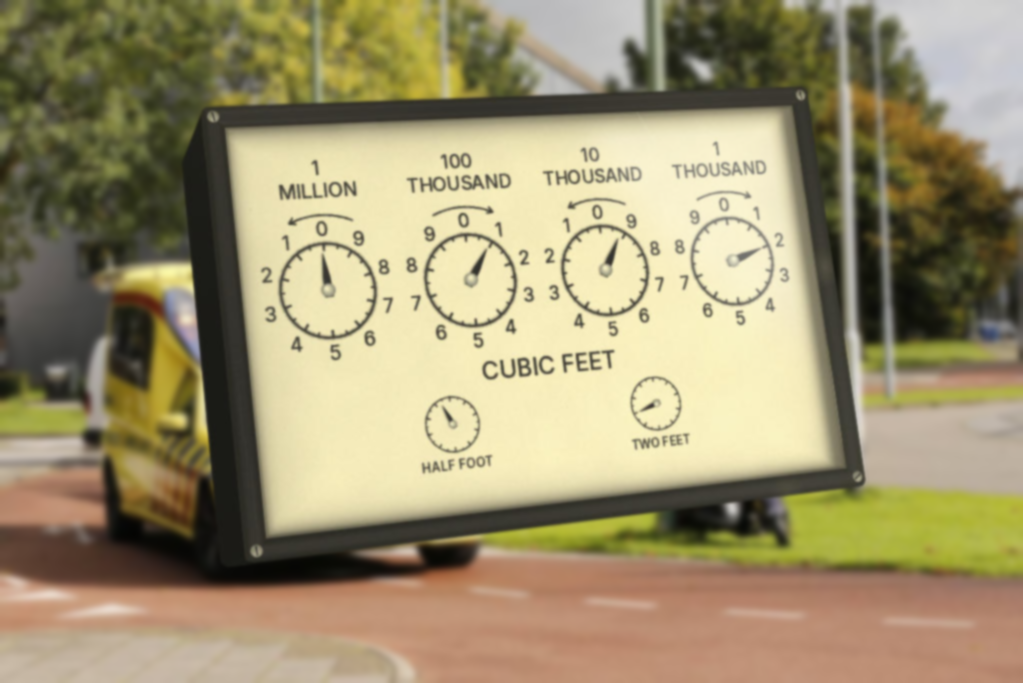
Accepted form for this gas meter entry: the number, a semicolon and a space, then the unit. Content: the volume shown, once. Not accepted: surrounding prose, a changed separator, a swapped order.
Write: 9200; ft³
